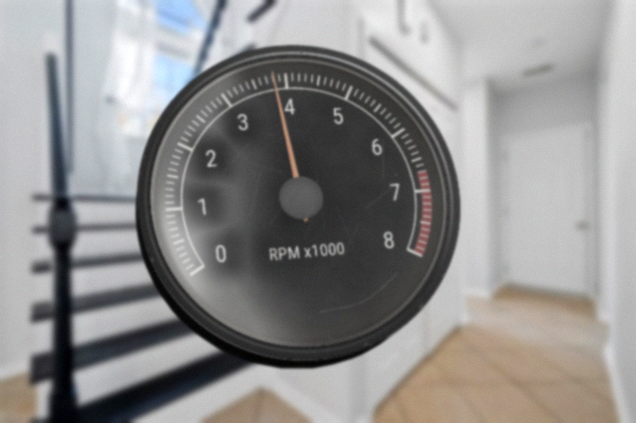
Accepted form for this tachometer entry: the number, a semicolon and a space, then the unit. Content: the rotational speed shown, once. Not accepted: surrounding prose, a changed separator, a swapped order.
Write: 3800; rpm
